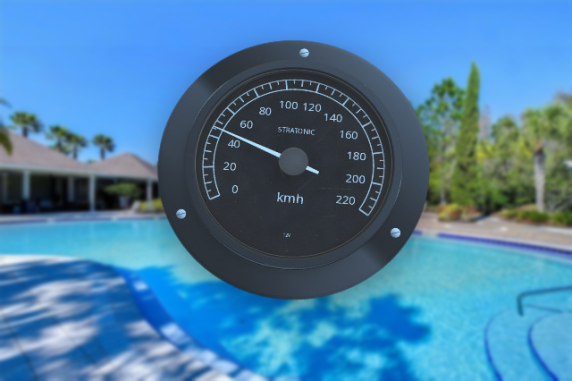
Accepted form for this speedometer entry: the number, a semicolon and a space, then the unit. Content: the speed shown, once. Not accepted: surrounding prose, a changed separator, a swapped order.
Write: 45; km/h
